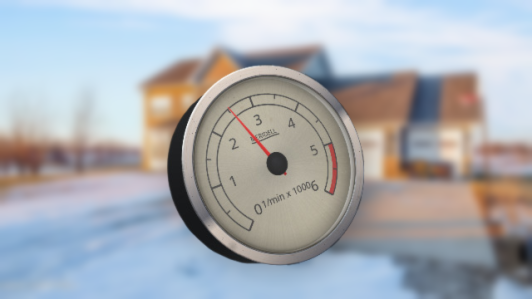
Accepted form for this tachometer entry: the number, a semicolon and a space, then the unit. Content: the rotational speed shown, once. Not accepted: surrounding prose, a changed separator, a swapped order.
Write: 2500; rpm
